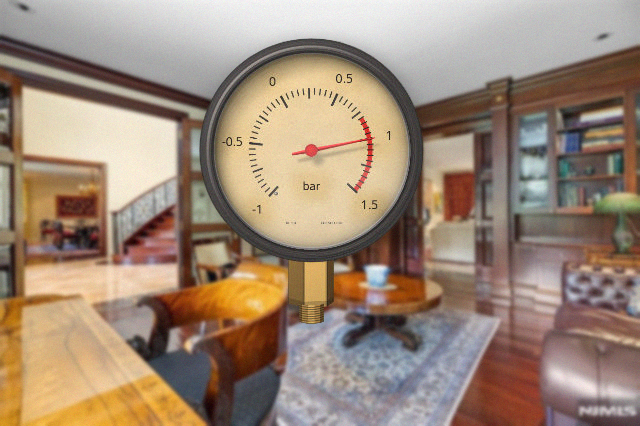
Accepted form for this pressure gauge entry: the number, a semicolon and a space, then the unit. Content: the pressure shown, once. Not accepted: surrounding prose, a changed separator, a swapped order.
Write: 1; bar
